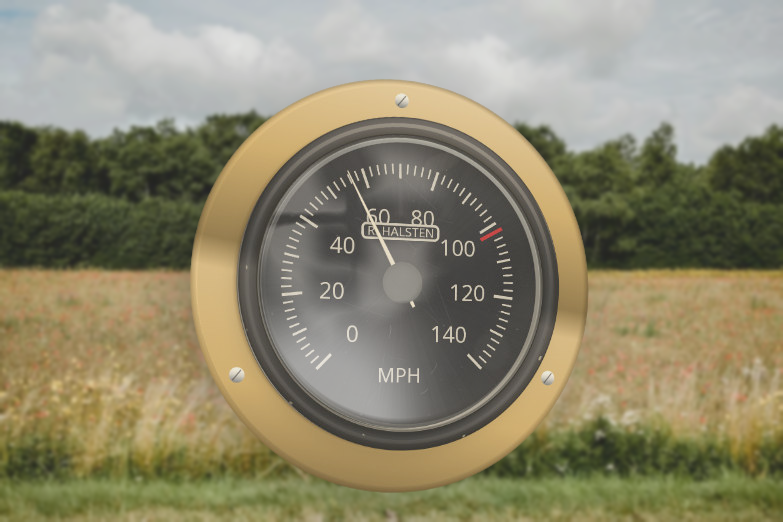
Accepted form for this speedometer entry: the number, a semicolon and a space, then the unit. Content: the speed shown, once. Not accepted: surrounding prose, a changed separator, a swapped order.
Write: 56; mph
